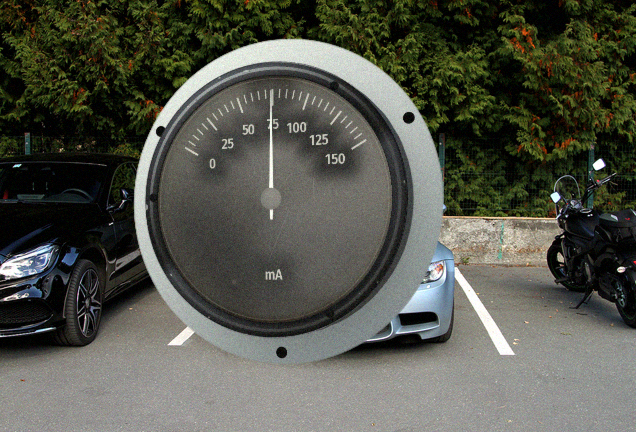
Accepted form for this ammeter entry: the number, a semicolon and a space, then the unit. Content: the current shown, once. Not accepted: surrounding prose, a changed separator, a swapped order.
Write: 75; mA
